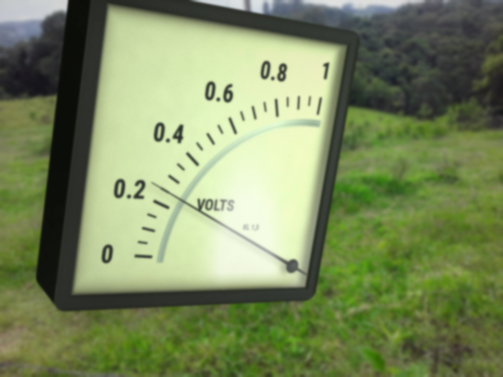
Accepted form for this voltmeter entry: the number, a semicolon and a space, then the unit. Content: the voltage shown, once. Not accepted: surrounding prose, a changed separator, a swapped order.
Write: 0.25; V
